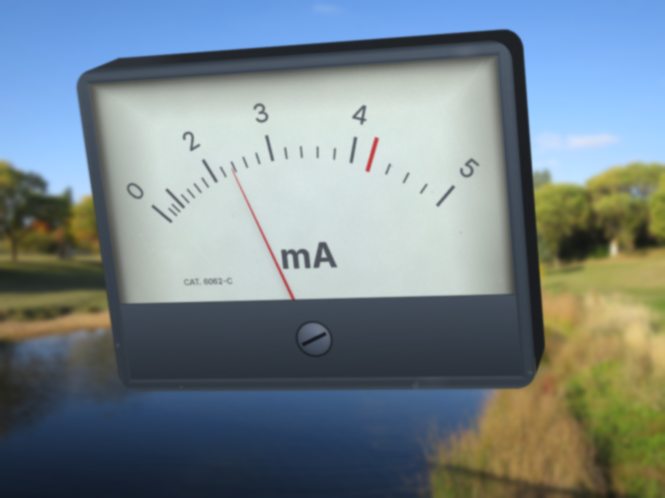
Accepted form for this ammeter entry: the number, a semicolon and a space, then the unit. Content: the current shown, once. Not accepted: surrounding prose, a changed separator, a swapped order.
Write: 2.4; mA
